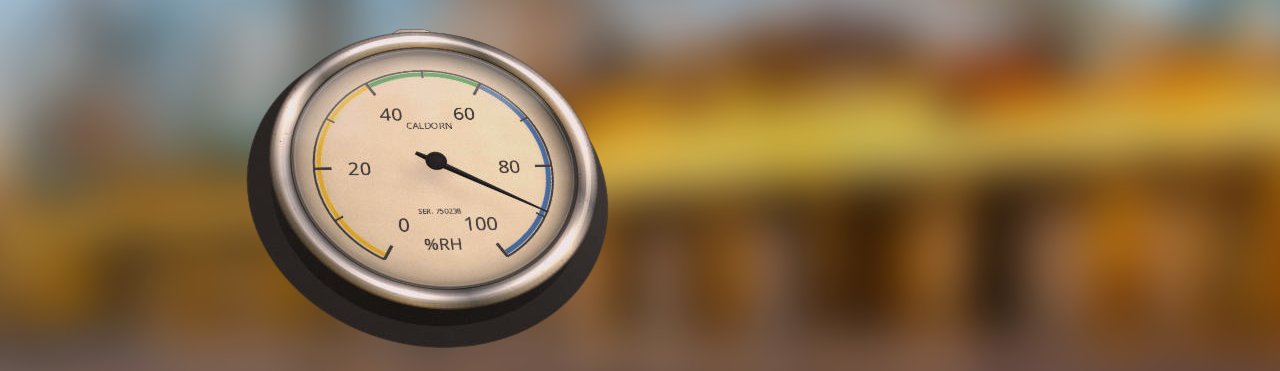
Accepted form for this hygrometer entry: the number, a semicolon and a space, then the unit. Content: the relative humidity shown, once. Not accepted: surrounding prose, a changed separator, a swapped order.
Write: 90; %
